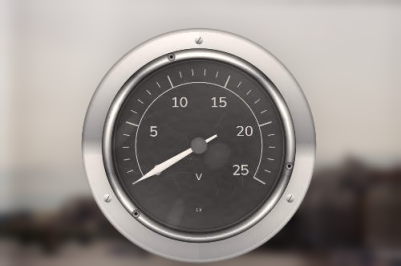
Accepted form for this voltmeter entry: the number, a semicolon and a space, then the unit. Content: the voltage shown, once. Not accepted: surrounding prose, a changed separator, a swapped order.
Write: 0; V
